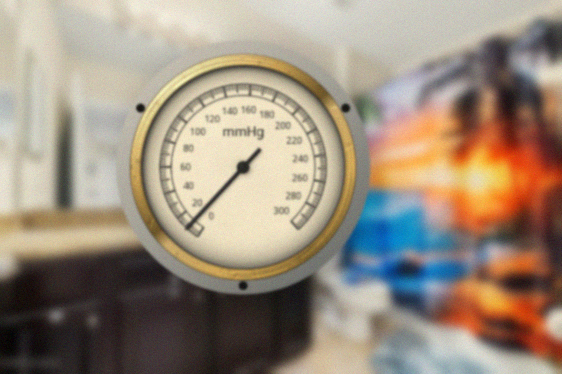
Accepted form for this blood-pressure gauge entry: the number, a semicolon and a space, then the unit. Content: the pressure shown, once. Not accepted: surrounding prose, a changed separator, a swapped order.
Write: 10; mmHg
